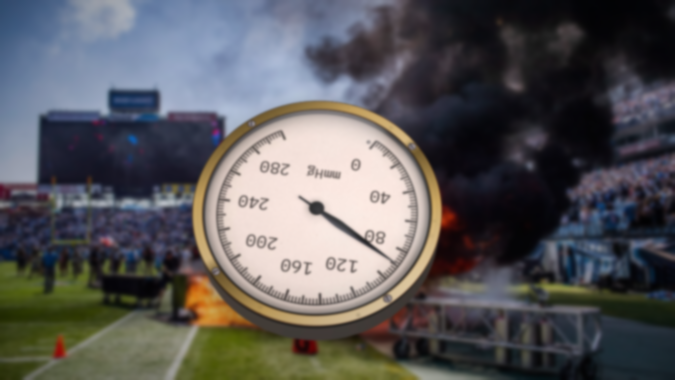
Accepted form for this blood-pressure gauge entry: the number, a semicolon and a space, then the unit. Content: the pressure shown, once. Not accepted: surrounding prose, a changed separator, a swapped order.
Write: 90; mmHg
